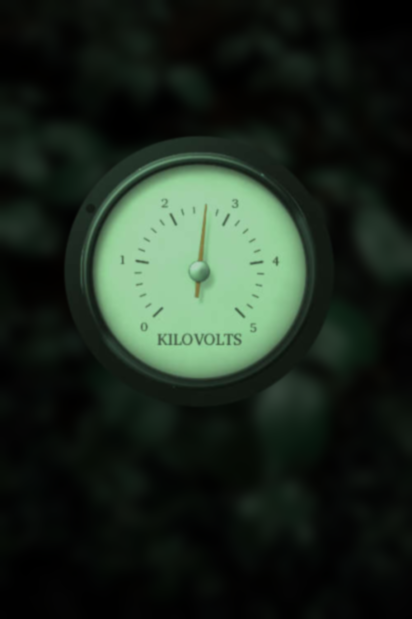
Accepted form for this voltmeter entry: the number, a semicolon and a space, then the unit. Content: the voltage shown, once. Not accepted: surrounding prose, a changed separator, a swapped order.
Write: 2.6; kV
